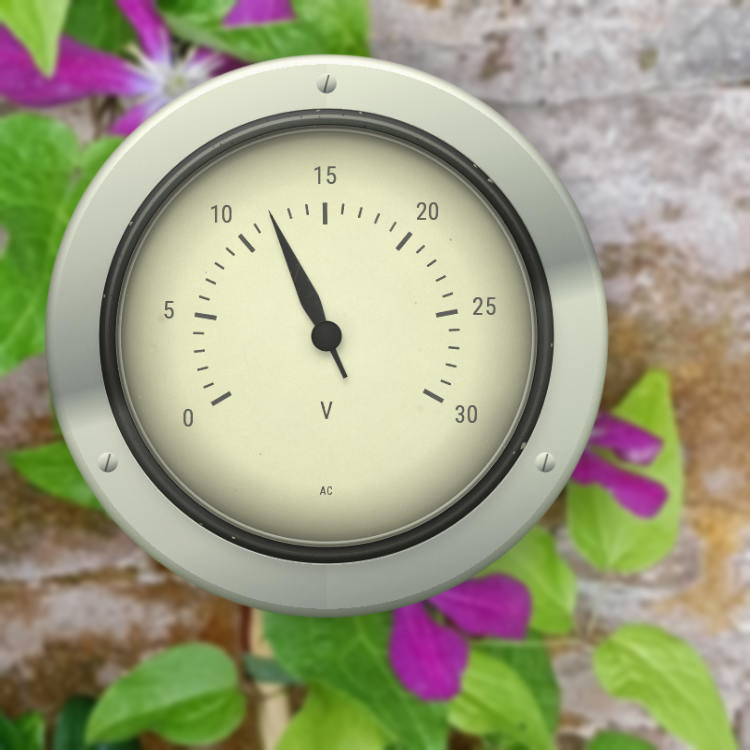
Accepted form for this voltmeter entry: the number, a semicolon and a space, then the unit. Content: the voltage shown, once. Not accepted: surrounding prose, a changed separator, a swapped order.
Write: 12; V
